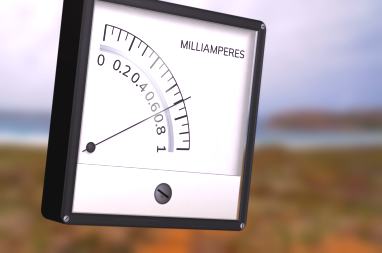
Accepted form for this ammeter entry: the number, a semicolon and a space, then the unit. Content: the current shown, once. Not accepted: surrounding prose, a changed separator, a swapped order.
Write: 0.7; mA
